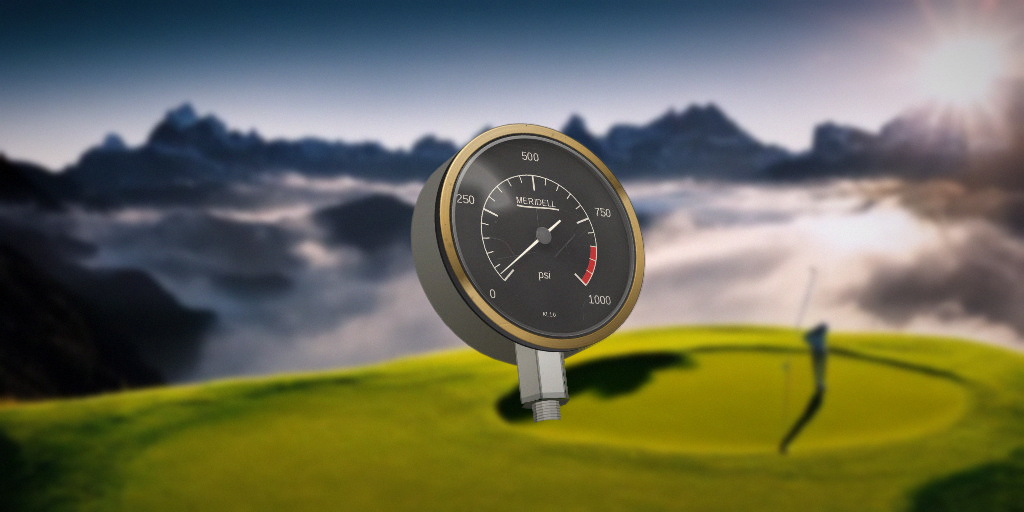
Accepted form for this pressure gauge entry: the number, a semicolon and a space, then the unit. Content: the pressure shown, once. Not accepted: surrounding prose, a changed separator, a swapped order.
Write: 25; psi
